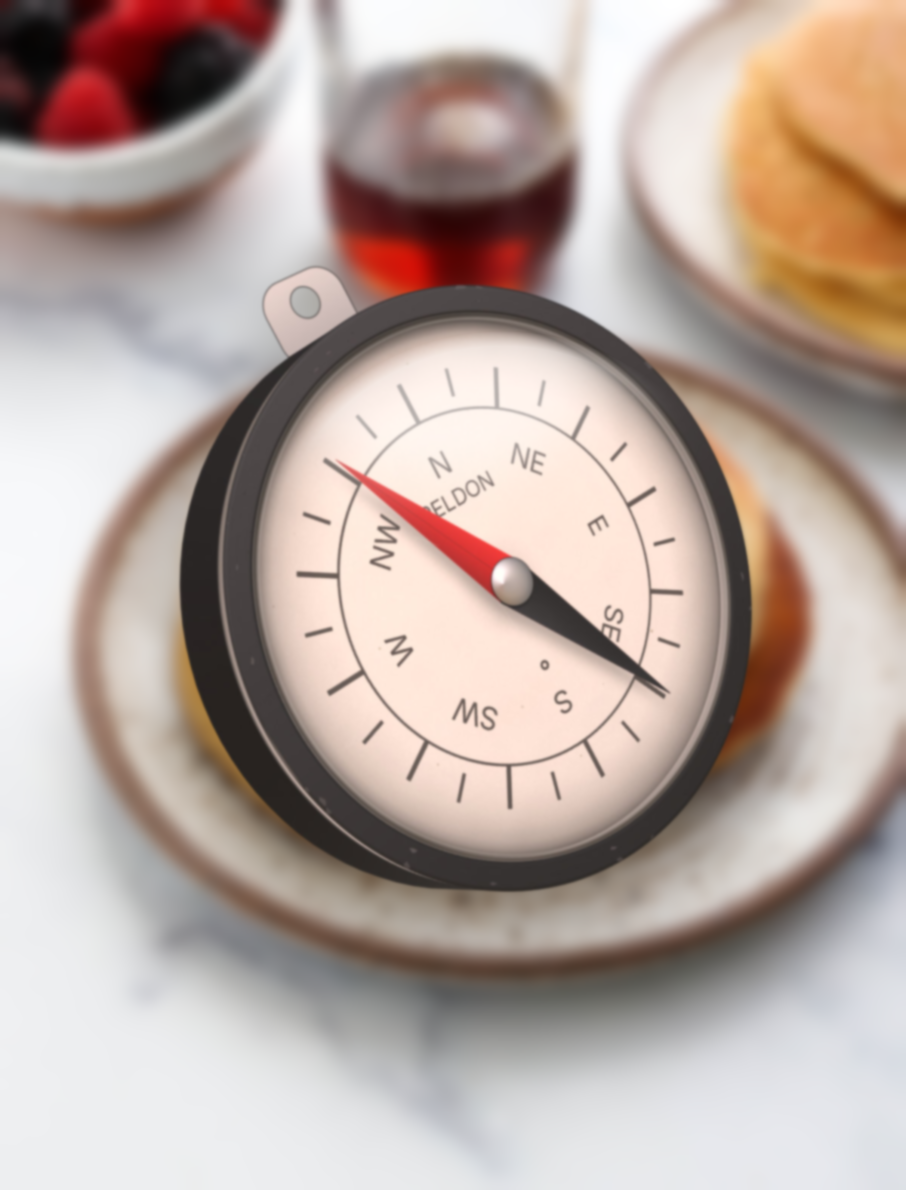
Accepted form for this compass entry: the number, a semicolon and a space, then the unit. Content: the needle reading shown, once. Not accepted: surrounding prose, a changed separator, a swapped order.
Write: 330; °
